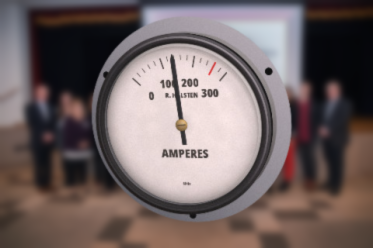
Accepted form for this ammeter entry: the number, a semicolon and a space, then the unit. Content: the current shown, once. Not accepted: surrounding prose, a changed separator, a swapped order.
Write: 140; A
